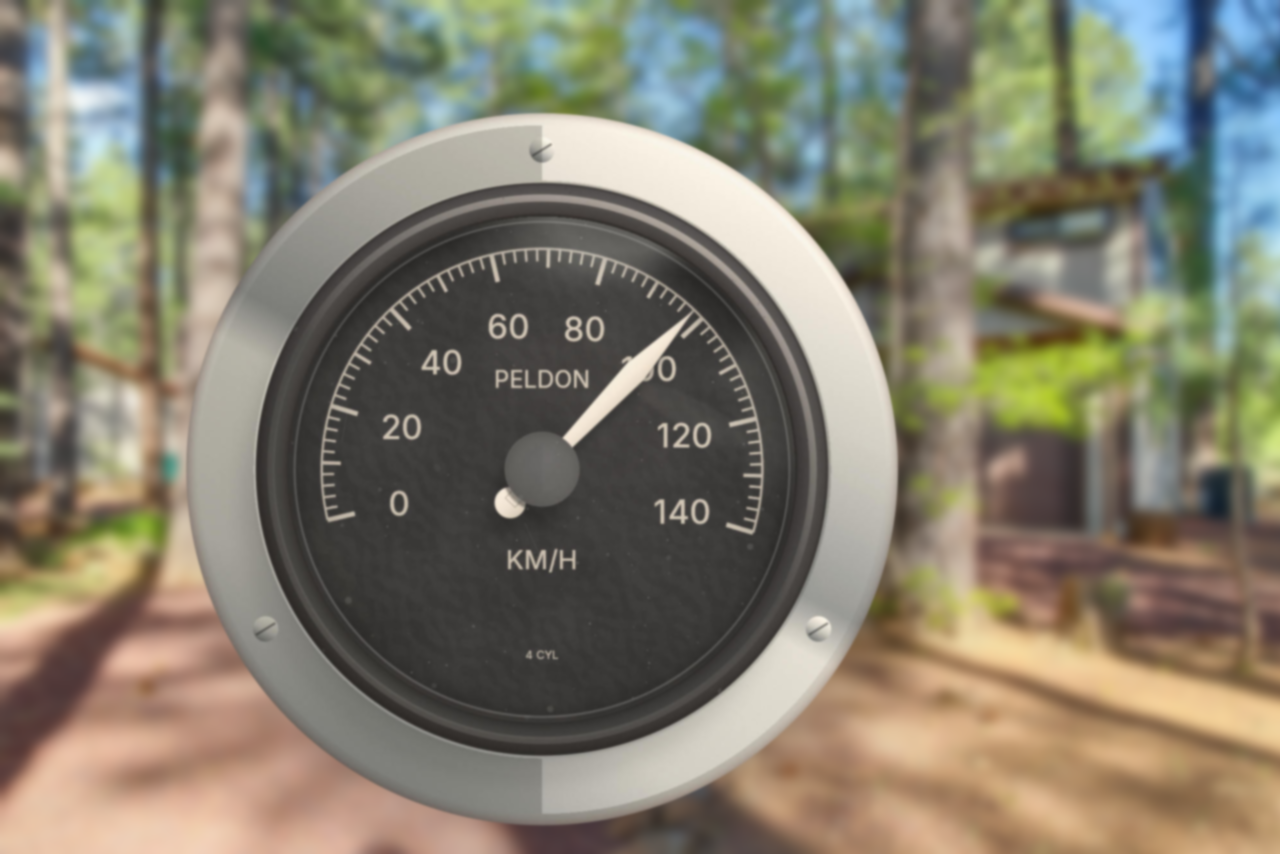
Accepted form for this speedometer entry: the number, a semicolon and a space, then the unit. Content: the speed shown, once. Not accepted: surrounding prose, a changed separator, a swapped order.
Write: 98; km/h
